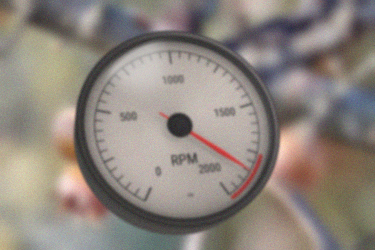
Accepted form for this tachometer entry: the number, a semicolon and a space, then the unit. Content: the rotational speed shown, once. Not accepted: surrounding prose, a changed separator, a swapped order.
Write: 1850; rpm
